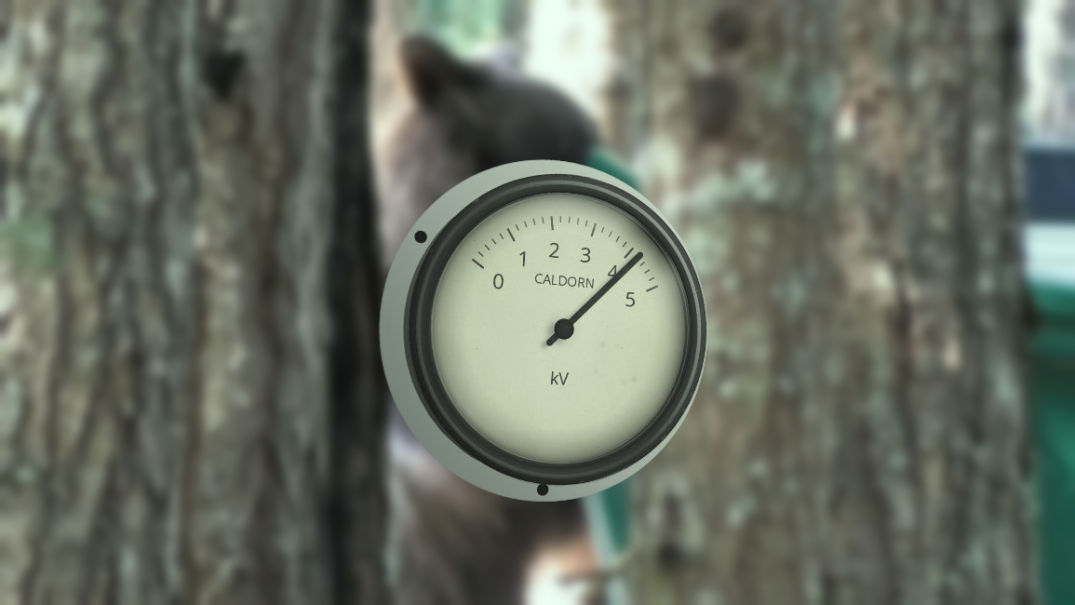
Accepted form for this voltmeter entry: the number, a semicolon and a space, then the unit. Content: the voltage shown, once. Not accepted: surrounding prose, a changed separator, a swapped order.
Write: 4.2; kV
